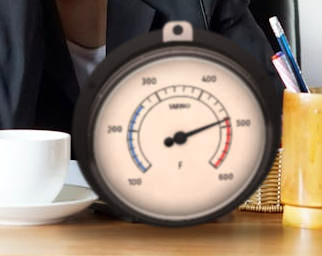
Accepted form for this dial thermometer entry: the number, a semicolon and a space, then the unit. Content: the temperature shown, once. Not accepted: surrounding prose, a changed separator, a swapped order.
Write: 480; °F
